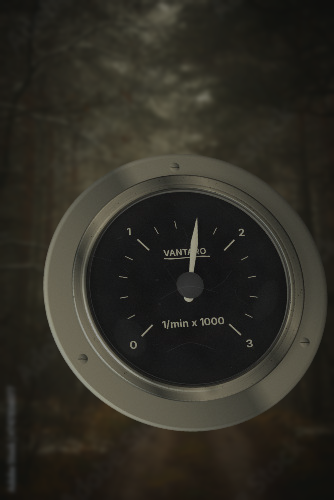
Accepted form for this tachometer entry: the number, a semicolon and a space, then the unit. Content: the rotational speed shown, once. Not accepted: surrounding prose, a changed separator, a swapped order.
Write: 1600; rpm
